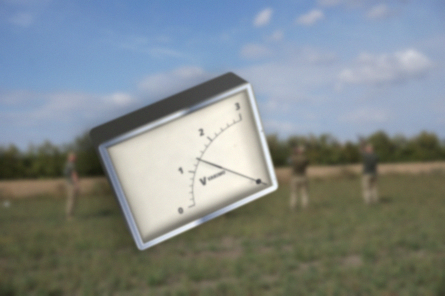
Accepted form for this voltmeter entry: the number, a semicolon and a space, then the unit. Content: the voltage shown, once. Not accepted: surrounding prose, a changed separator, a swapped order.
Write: 1.4; V
